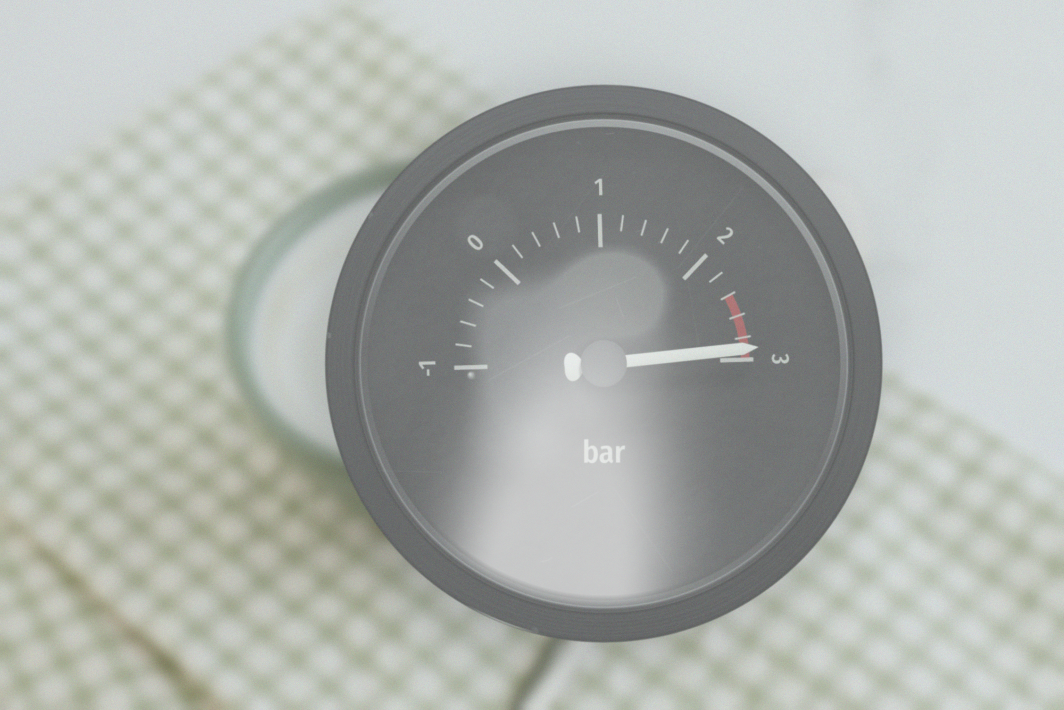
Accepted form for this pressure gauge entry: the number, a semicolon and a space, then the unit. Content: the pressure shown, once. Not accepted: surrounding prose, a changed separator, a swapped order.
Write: 2.9; bar
